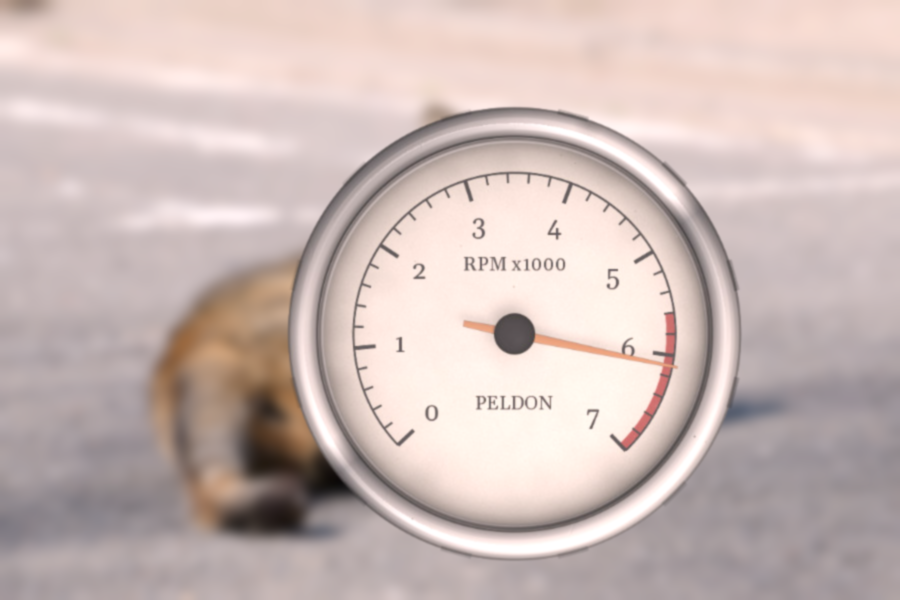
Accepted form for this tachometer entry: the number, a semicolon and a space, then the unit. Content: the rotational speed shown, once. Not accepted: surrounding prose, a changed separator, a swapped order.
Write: 6100; rpm
